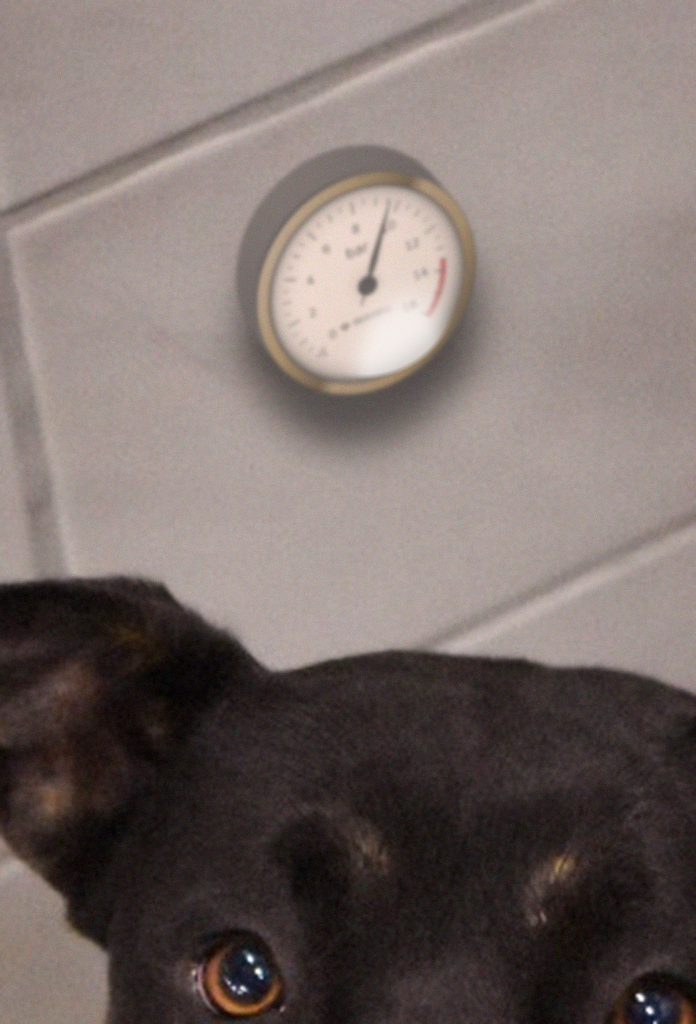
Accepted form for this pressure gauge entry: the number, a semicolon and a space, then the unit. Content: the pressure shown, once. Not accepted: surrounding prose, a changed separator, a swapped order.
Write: 9.5; bar
